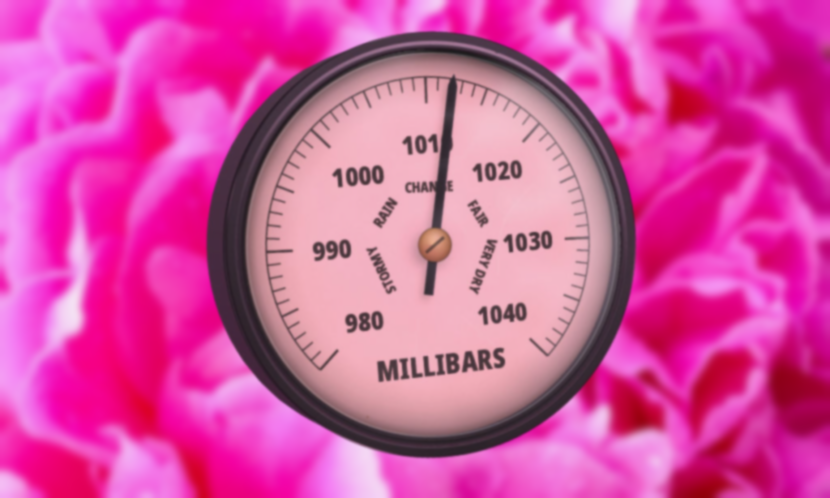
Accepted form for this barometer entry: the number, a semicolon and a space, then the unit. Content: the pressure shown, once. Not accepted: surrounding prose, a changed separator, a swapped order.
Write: 1012; mbar
